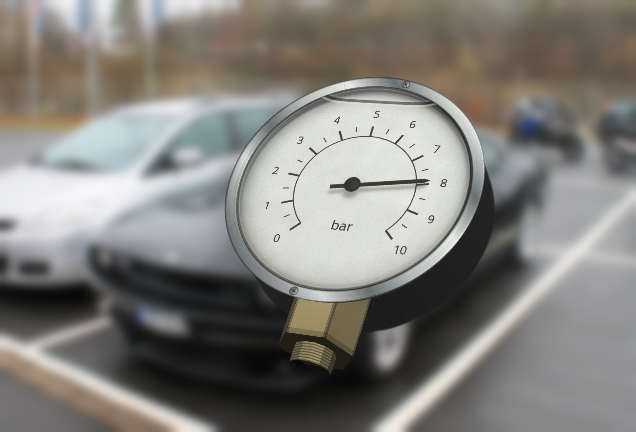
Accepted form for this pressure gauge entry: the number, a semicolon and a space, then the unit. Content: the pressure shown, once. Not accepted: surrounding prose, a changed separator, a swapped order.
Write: 8; bar
